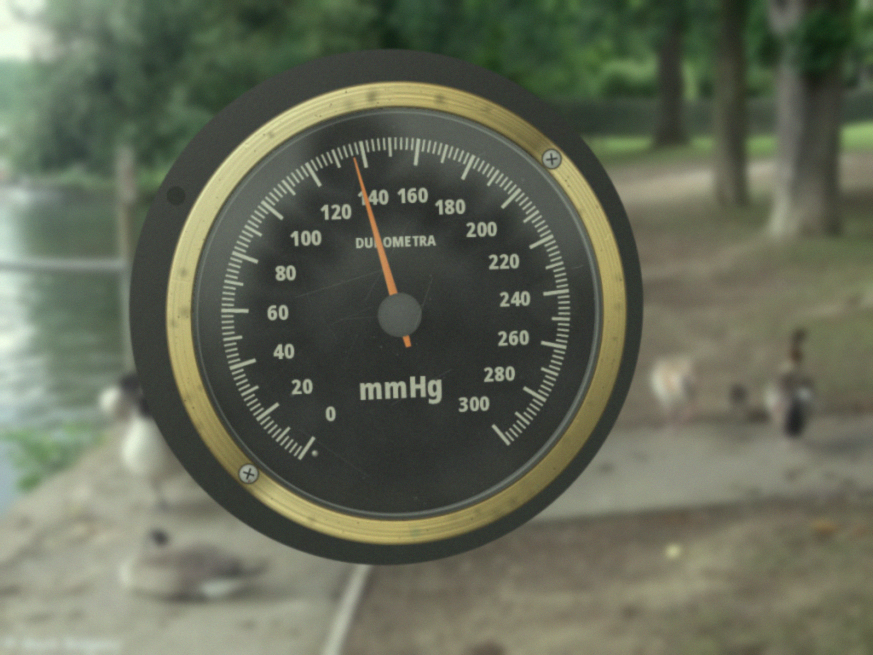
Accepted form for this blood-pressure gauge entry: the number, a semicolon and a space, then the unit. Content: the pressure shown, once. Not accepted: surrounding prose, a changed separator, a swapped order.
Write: 136; mmHg
